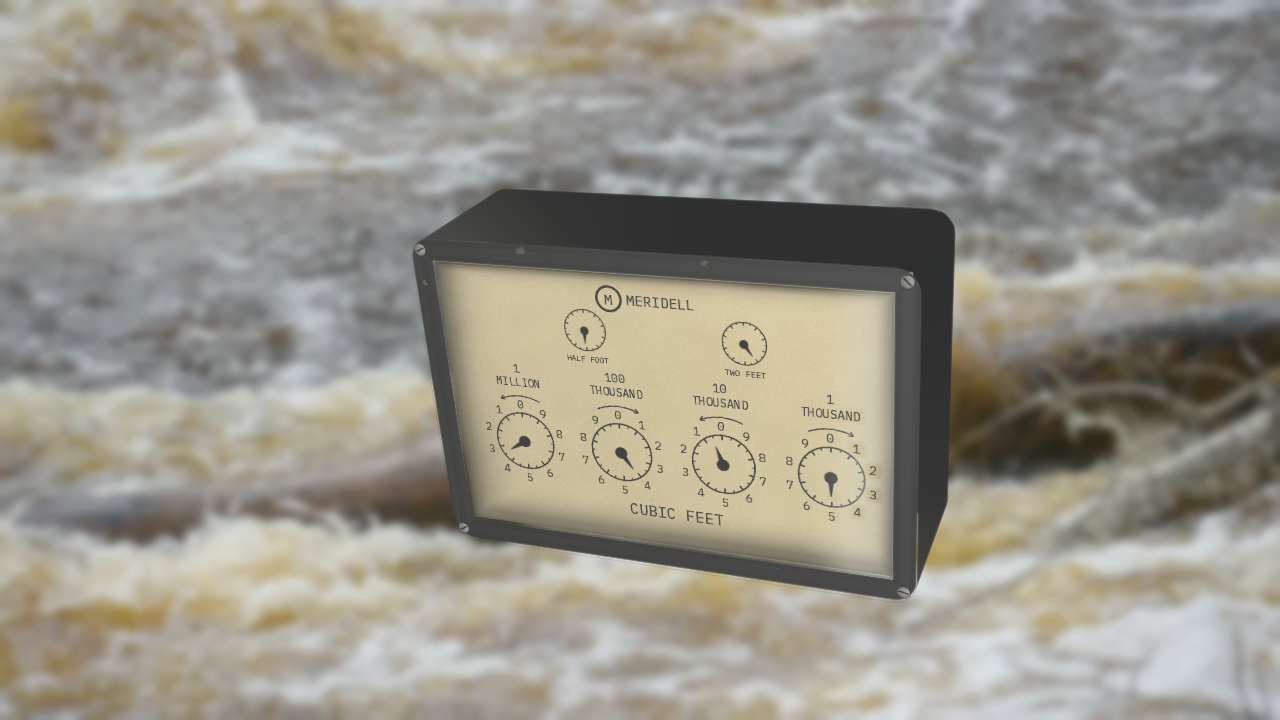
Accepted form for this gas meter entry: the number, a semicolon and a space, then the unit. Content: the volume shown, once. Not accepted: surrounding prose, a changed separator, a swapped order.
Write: 340500; ft³
